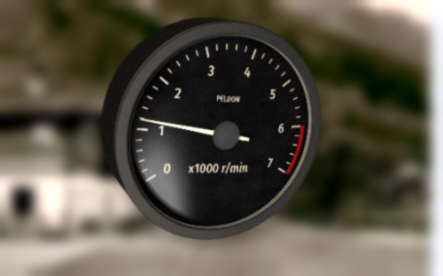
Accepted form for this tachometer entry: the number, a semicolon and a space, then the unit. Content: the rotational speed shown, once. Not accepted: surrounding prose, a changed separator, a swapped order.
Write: 1200; rpm
